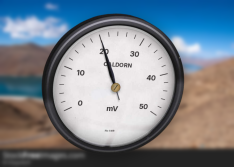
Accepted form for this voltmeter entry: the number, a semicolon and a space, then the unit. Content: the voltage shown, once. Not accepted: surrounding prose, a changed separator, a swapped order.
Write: 20; mV
